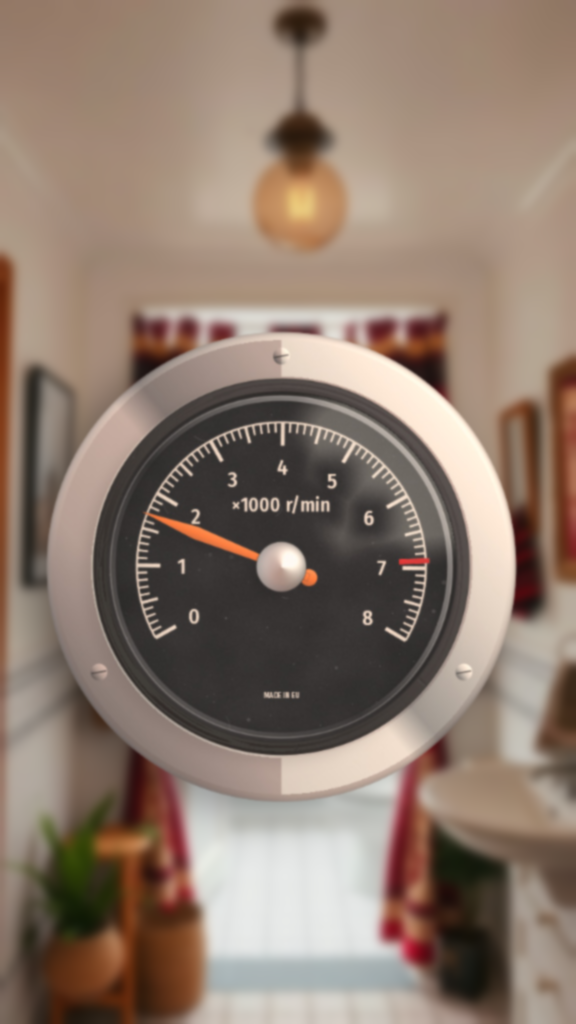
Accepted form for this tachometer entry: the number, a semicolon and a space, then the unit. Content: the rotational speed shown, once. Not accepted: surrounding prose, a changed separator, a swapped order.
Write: 1700; rpm
